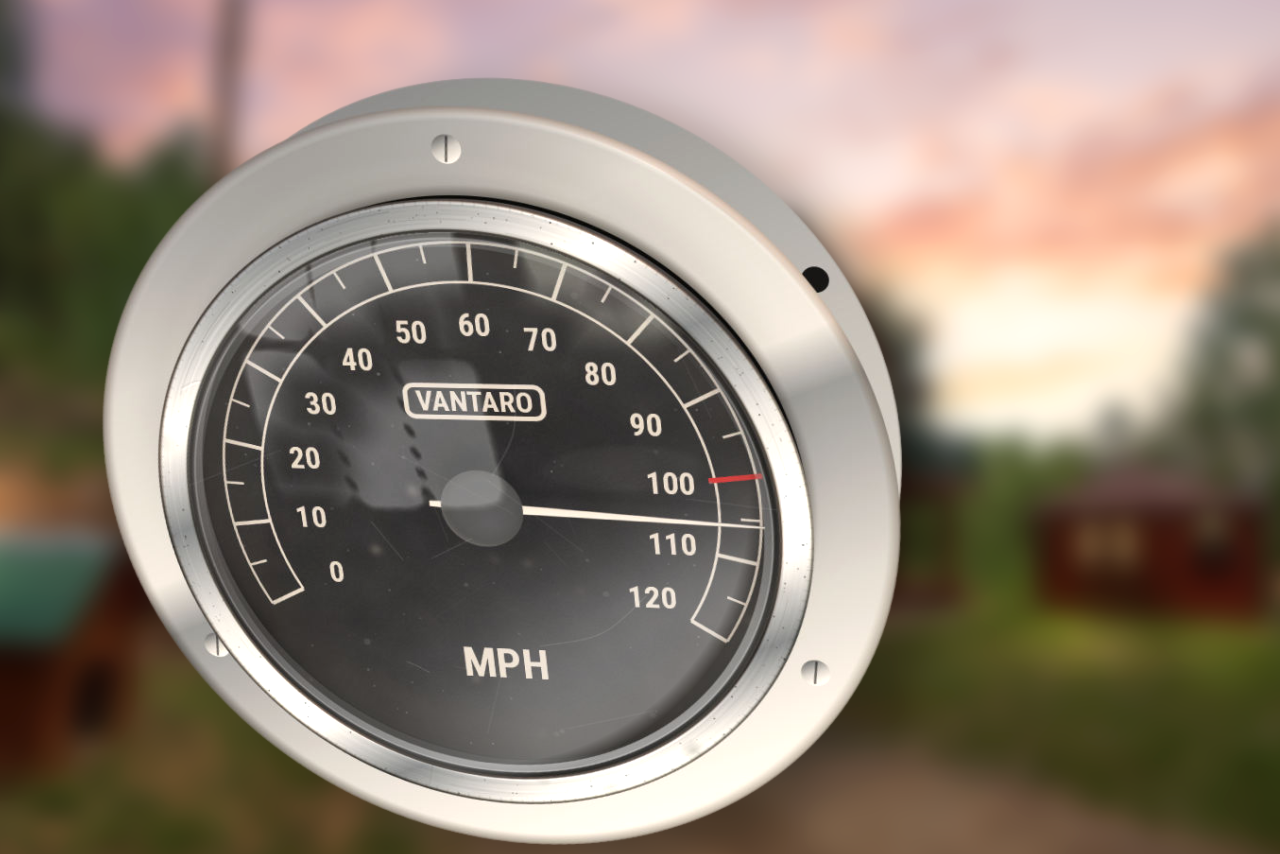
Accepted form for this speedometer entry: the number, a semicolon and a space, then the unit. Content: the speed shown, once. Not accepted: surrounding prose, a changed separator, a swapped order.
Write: 105; mph
